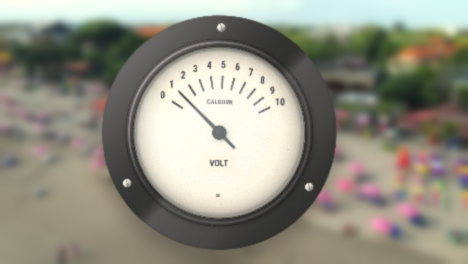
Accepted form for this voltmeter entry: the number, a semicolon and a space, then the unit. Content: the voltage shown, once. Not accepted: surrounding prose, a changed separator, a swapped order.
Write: 1; V
